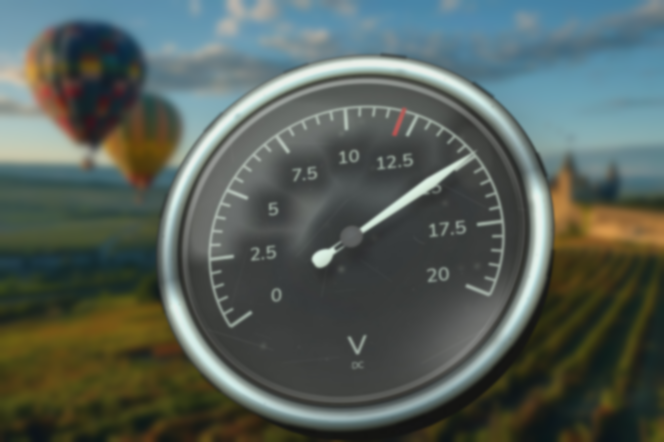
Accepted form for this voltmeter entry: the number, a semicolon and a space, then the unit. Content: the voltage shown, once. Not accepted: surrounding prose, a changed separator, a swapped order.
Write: 15; V
